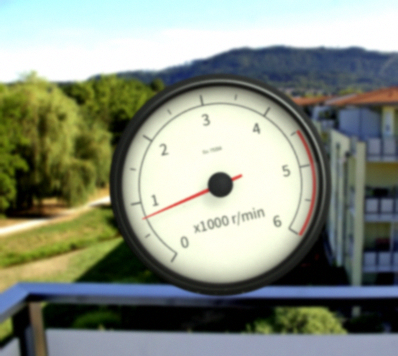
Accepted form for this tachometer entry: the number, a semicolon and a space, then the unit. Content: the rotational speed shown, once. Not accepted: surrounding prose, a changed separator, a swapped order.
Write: 750; rpm
